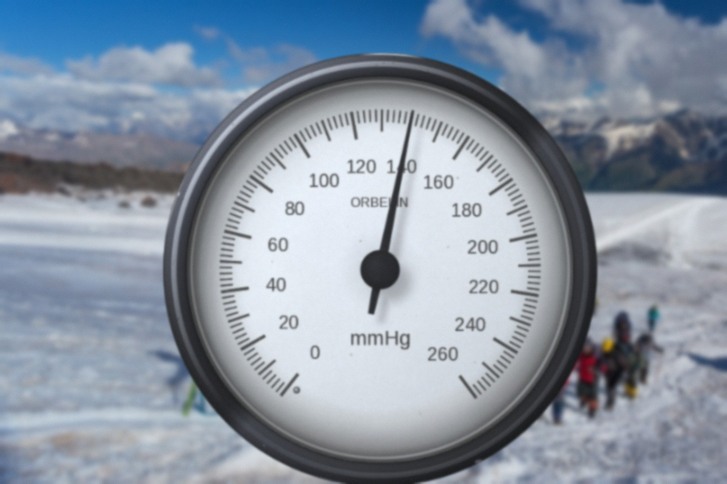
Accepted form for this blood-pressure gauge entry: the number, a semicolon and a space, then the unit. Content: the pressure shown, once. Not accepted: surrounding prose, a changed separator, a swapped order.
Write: 140; mmHg
